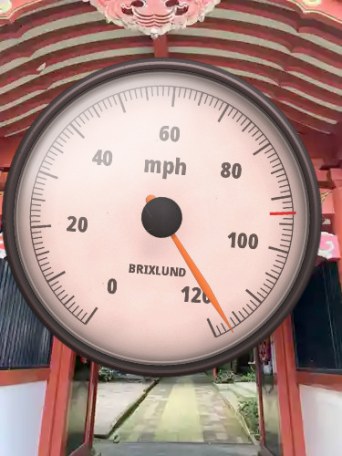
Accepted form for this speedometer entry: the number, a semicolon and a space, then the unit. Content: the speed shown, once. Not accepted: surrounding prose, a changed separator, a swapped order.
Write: 117; mph
